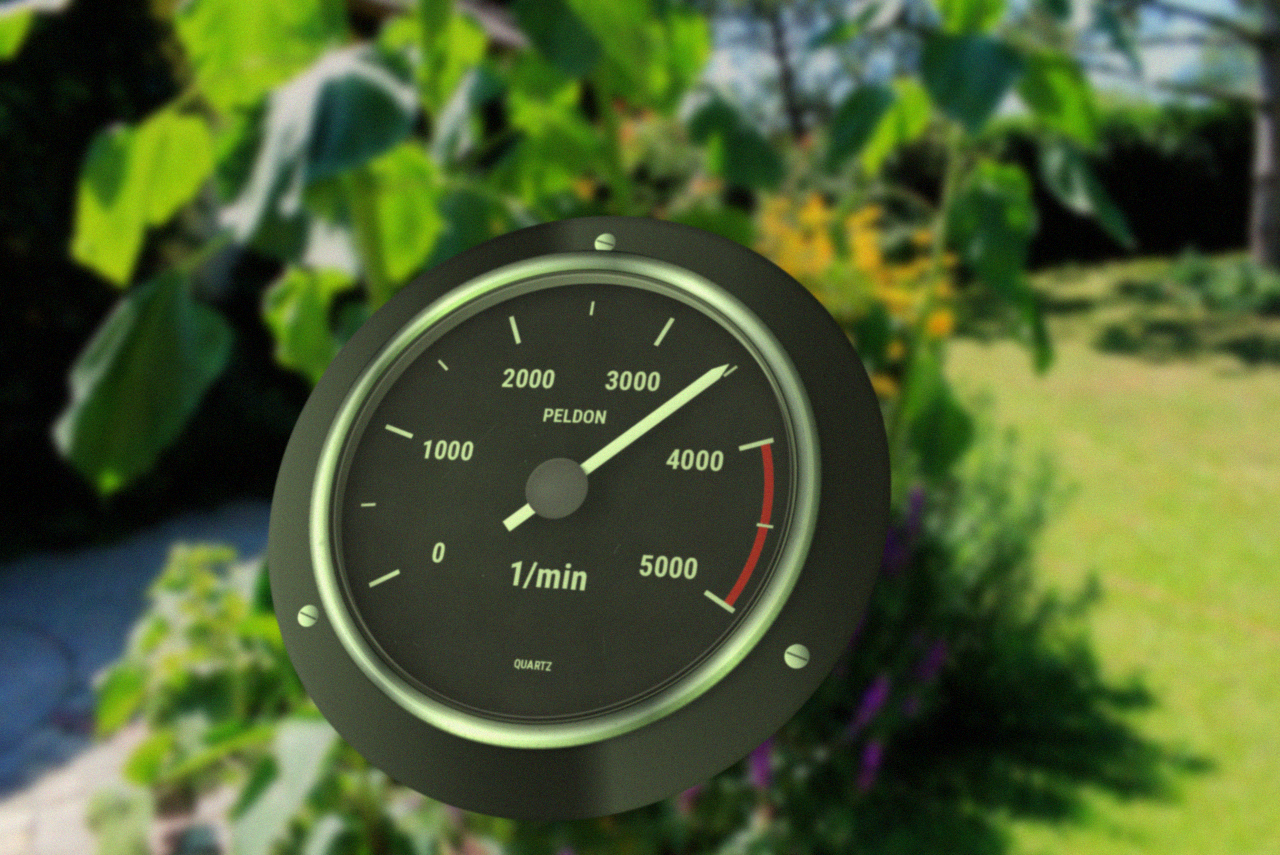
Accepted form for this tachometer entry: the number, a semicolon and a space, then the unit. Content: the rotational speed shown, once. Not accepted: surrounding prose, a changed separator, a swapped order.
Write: 3500; rpm
